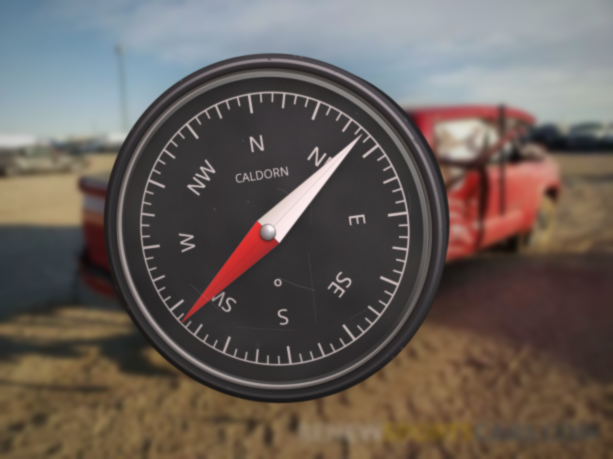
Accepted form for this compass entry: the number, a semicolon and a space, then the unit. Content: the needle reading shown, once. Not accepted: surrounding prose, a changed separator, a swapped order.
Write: 232.5; °
